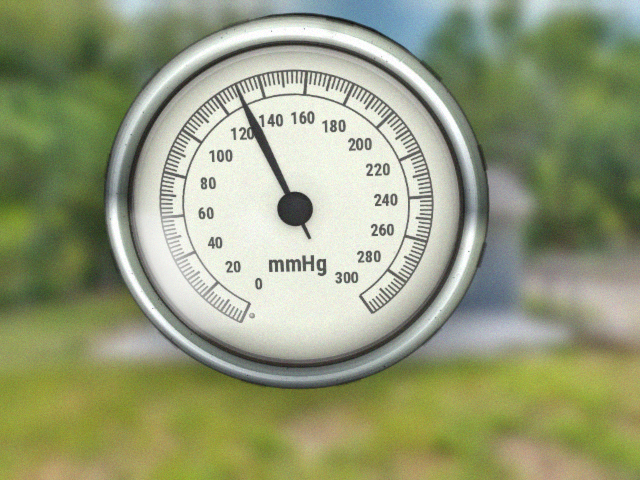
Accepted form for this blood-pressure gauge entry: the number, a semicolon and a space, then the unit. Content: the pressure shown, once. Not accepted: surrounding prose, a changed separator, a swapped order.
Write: 130; mmHg
